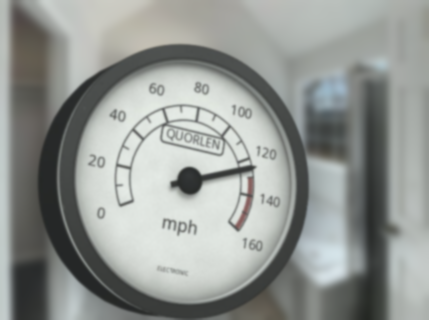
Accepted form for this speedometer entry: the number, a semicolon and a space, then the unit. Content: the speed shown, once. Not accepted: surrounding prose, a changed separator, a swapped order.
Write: 125; mph
